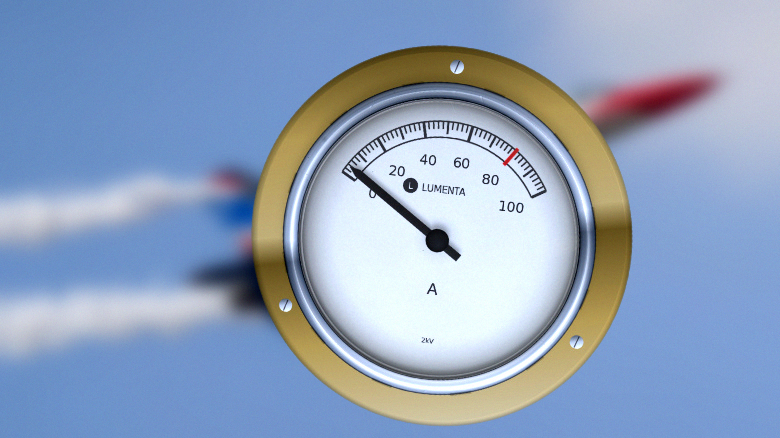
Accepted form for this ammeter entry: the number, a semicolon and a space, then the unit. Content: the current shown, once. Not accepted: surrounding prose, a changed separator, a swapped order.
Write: 4; A
